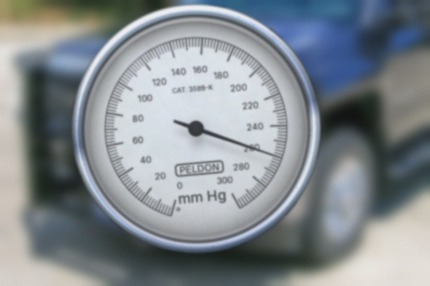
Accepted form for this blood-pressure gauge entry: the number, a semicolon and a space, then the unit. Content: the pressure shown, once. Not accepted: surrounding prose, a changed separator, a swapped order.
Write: 260; mmHg
